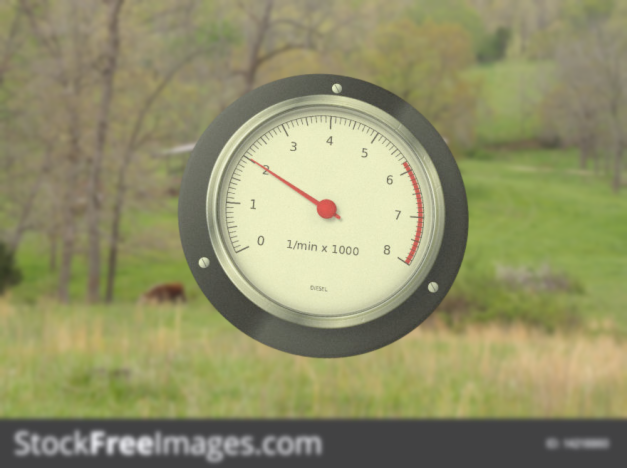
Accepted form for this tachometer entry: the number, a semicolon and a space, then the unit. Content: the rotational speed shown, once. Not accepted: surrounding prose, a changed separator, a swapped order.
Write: 2000; rpm
